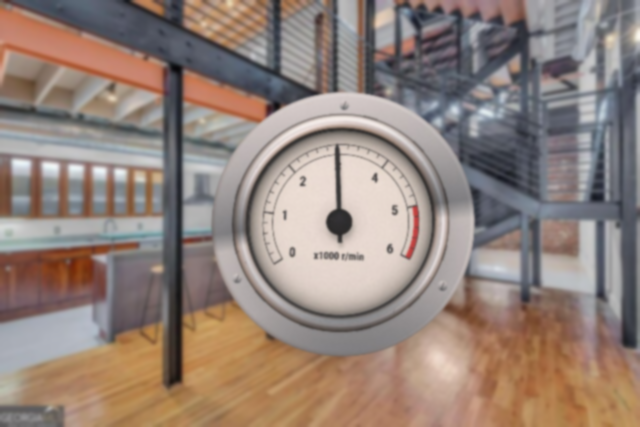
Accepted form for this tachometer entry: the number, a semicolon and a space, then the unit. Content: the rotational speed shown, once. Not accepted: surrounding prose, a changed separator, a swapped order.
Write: 3000; rpm
